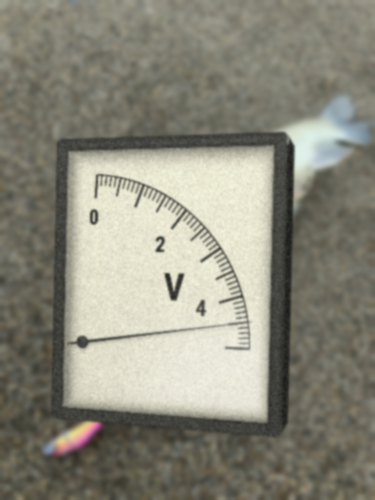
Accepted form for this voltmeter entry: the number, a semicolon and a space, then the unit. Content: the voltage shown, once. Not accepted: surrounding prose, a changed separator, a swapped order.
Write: 4.5; V
